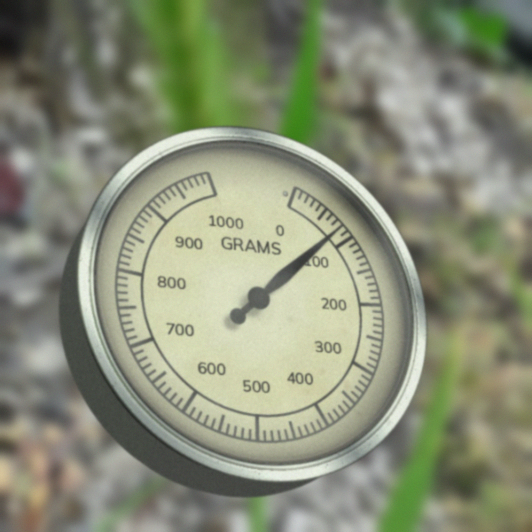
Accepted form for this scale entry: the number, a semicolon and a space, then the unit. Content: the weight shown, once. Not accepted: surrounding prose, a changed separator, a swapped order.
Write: 80; g
